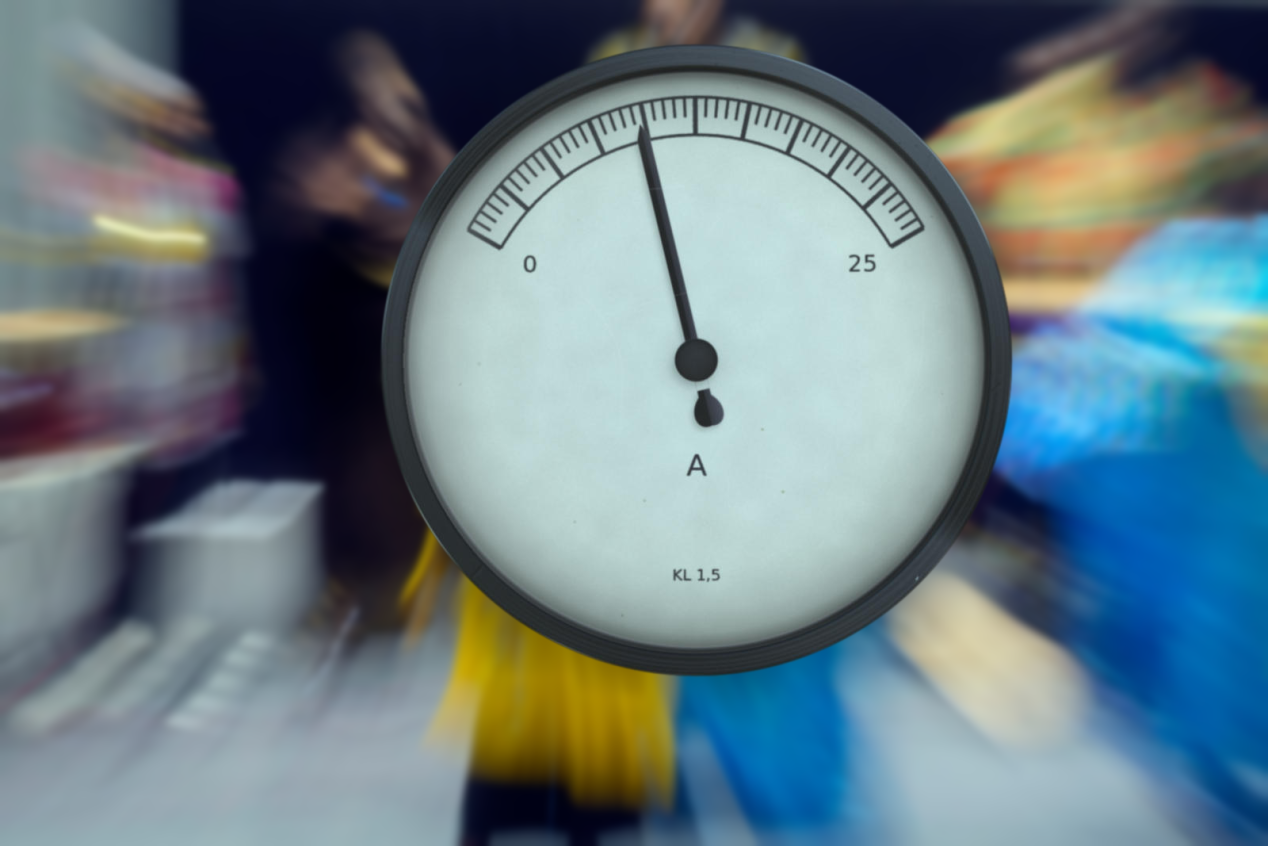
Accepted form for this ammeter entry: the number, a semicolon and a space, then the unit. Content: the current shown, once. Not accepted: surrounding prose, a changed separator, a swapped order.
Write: 9.75; A
